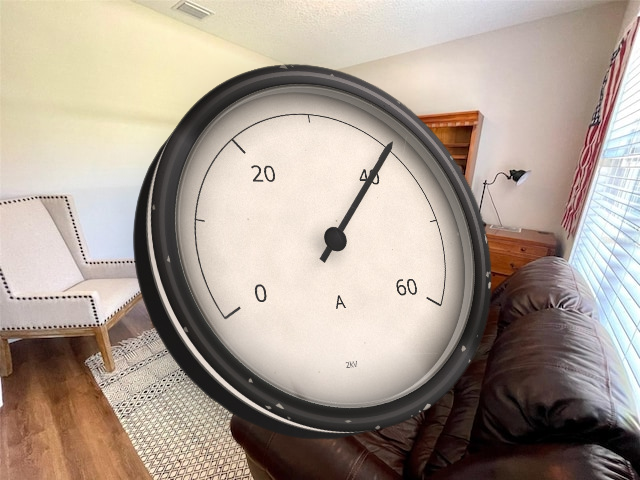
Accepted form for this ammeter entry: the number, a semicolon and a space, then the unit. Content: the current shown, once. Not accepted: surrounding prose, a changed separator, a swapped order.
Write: 40; A
